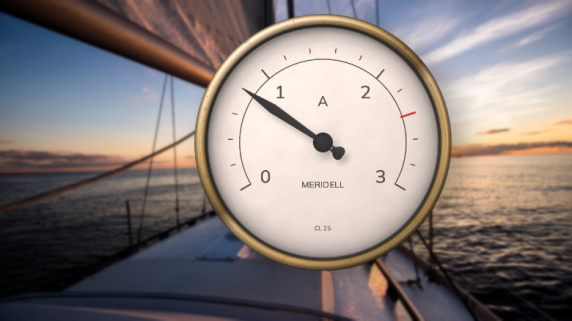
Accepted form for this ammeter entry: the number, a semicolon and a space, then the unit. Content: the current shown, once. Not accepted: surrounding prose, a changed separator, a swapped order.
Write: 0.8; A
